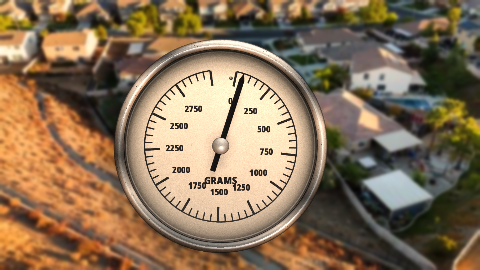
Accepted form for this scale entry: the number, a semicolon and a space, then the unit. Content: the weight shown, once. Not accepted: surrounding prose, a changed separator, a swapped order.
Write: 50; g
